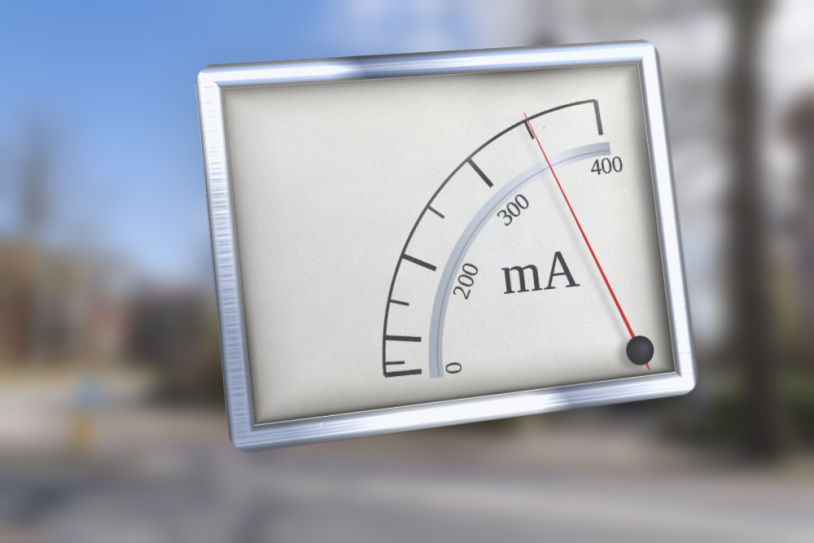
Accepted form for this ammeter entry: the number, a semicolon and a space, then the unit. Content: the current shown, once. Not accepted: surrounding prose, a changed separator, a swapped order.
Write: 350; mA
